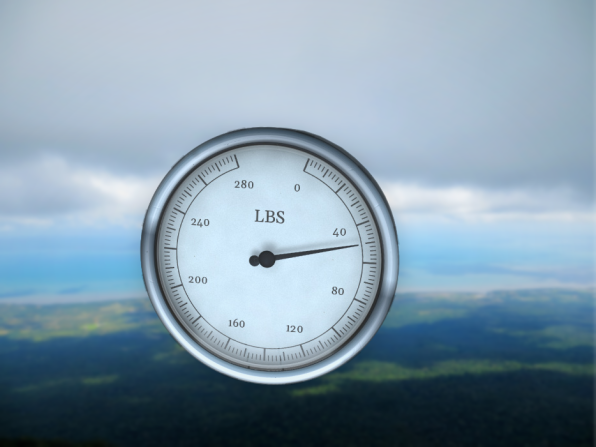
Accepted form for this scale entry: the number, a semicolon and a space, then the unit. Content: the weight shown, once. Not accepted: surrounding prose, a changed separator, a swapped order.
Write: 50; lb
